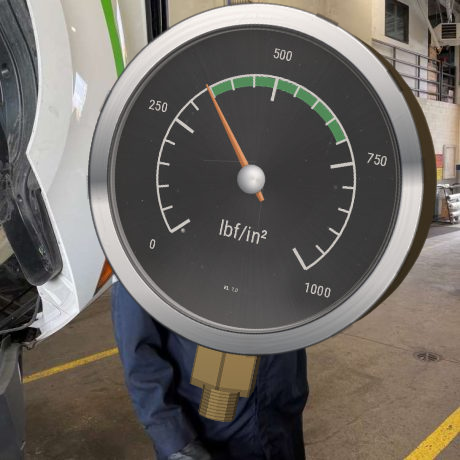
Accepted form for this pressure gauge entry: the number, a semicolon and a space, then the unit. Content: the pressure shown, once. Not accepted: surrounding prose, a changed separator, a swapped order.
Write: 350; psi
